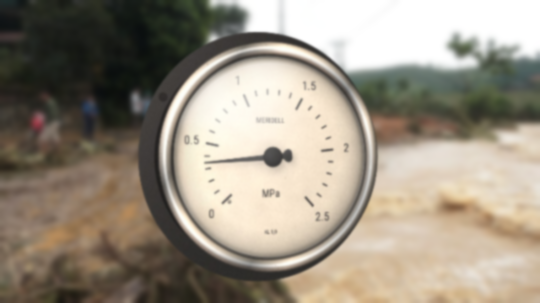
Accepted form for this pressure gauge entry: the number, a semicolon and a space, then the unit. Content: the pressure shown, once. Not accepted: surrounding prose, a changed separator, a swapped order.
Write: 0.35; MPa
